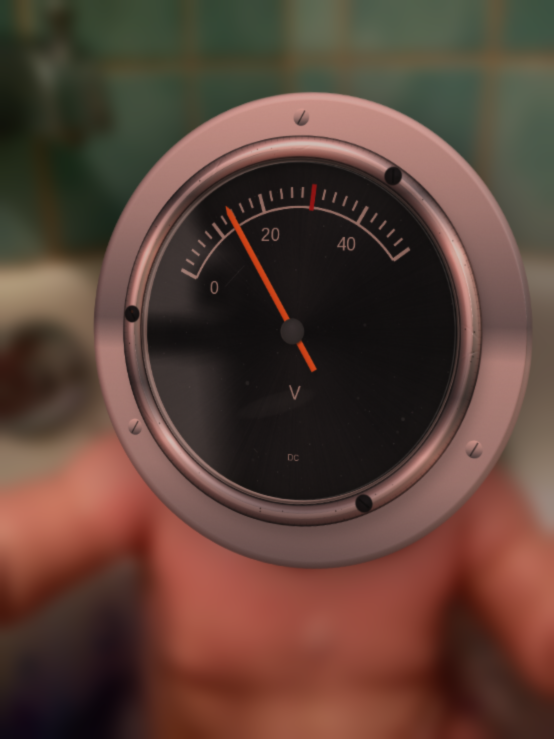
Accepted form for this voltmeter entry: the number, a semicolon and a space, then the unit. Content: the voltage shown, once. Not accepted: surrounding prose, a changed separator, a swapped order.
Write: 14; V
